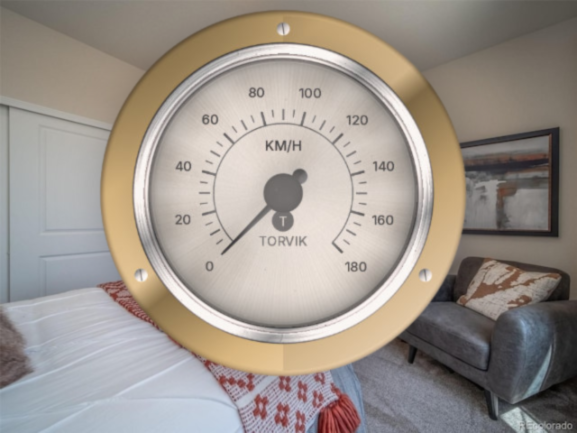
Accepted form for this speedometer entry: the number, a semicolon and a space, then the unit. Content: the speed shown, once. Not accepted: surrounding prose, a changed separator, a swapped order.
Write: 0; km/h
